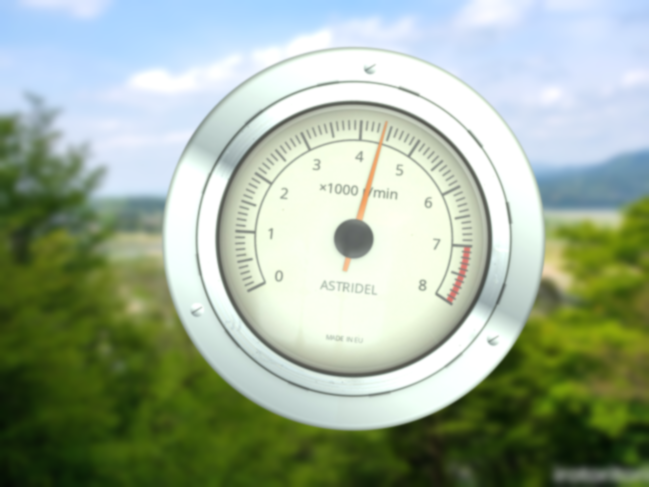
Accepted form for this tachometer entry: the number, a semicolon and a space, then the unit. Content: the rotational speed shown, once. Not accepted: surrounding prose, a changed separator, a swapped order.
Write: 4400; rpm
